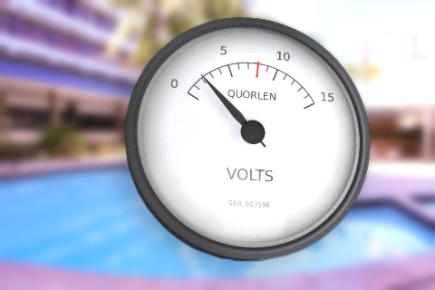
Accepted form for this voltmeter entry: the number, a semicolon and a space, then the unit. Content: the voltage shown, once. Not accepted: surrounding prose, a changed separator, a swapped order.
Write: 2; V
